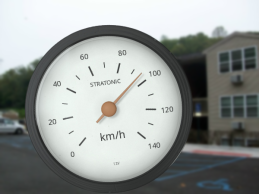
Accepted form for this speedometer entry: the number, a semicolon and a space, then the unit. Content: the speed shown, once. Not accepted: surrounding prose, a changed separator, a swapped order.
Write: 95; km/h
